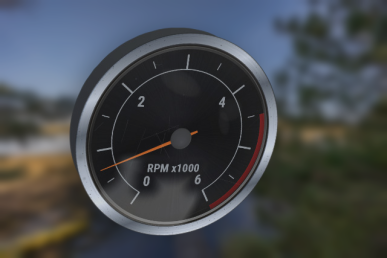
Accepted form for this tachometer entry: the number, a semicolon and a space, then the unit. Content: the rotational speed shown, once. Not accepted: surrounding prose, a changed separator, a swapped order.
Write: 750; rpm
